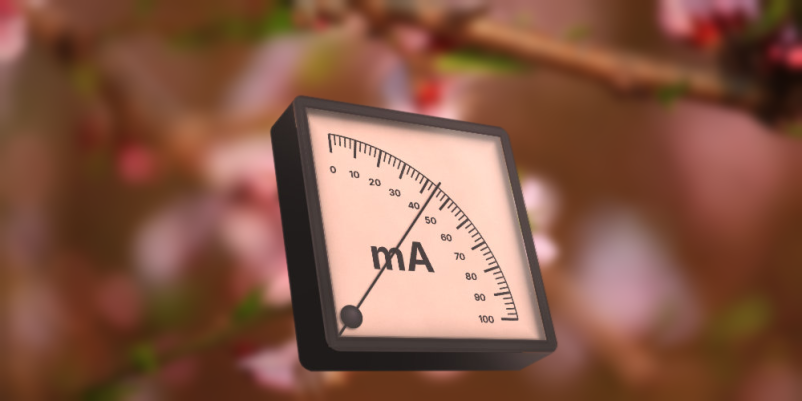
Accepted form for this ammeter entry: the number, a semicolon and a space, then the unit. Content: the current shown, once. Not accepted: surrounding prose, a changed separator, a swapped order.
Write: 44; mA
